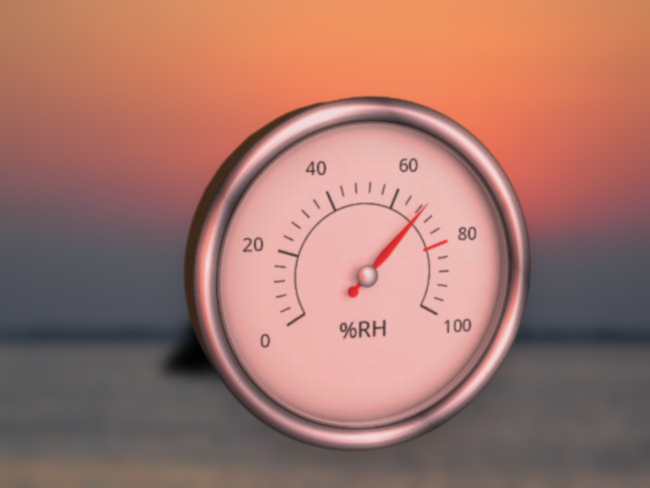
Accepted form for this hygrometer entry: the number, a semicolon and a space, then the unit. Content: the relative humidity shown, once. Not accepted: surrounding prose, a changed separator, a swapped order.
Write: 68; %
